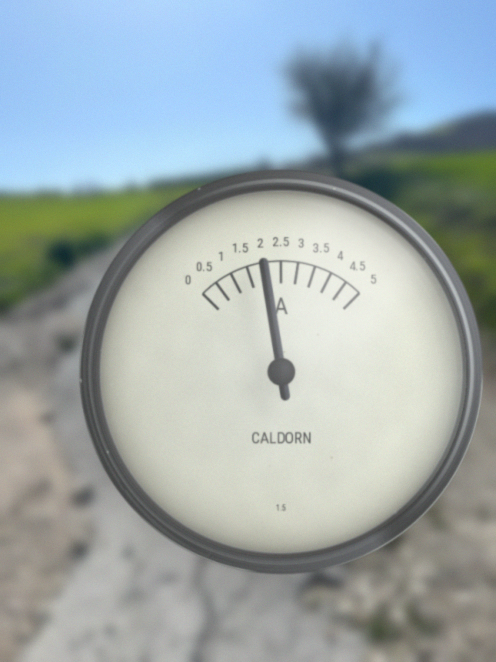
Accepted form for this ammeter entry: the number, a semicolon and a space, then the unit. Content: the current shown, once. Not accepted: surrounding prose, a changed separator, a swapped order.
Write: 2; A
